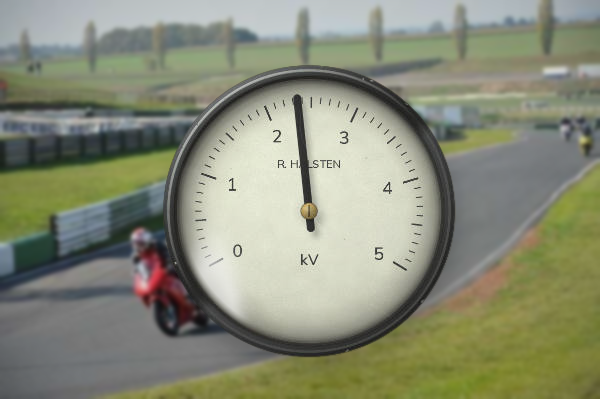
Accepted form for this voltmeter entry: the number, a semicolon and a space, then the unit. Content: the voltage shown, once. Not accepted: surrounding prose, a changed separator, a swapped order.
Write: 2.35; kV
